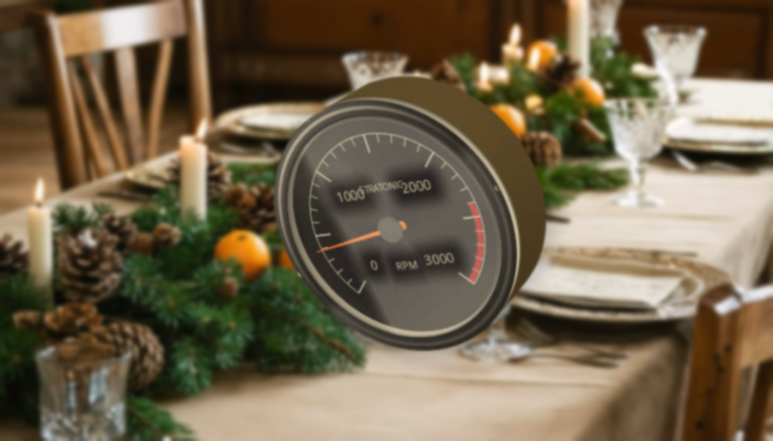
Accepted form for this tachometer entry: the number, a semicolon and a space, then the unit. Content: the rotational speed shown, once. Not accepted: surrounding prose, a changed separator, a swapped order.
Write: 400; rpm
